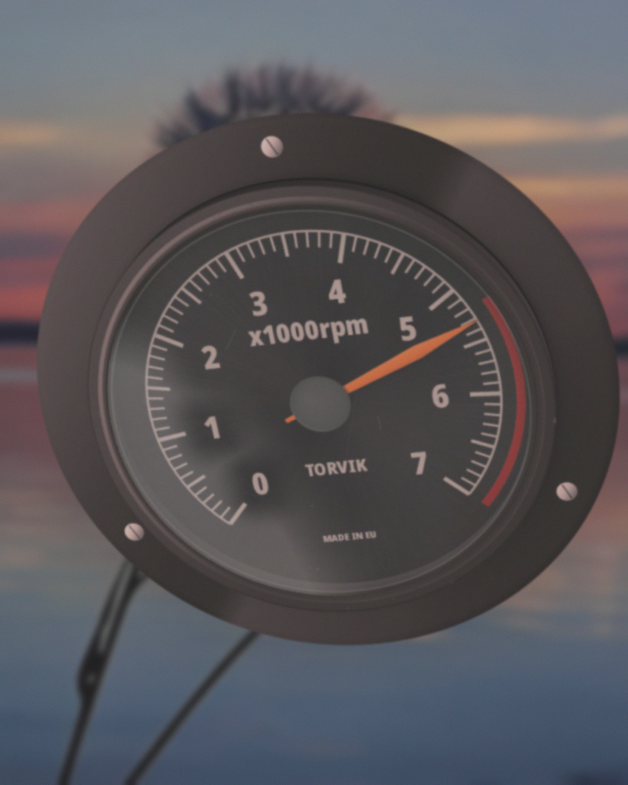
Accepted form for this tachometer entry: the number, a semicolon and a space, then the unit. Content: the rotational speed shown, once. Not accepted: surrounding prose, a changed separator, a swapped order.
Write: 5300; rpm
